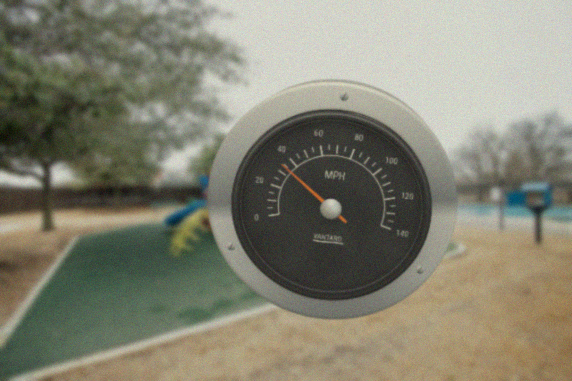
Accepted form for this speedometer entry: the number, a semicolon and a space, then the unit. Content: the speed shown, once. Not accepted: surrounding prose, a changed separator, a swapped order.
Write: 35; mph
